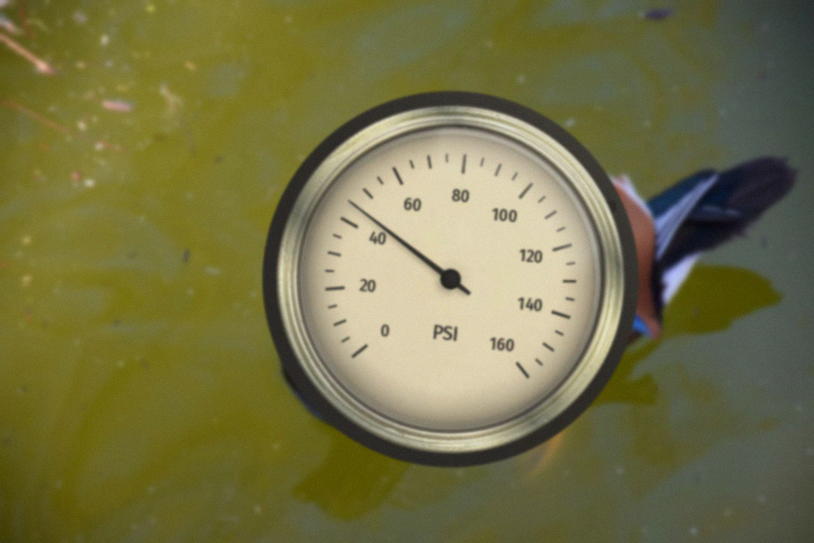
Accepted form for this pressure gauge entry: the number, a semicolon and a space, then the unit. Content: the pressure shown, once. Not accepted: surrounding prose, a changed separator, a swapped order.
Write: 45; psi
